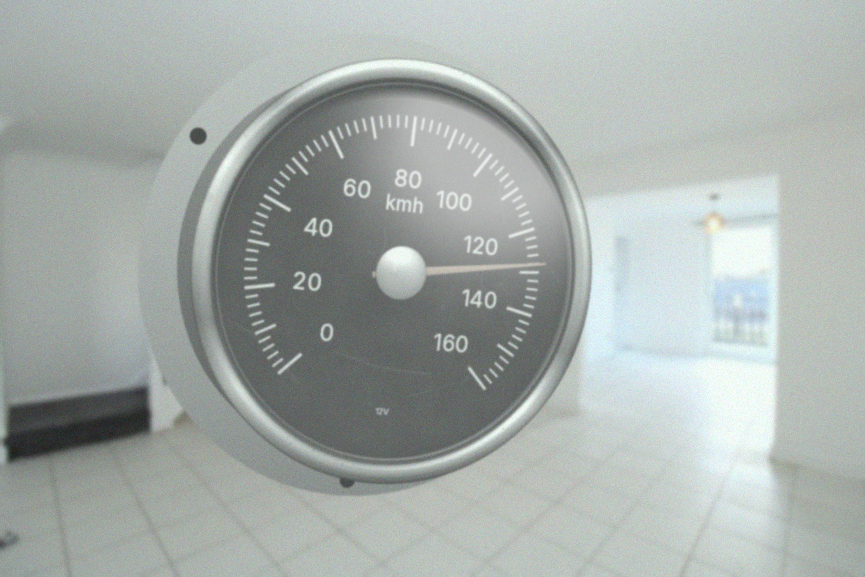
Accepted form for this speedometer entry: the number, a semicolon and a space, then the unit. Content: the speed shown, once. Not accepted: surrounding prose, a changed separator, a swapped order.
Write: 128; km/h
